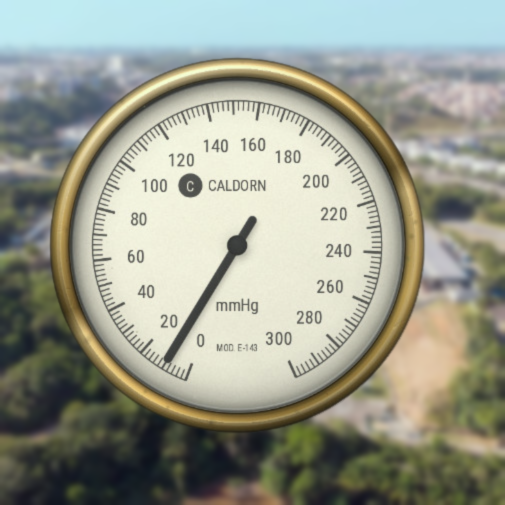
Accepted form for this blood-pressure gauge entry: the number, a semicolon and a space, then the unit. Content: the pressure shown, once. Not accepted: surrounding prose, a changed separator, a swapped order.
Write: 10; mmHg
